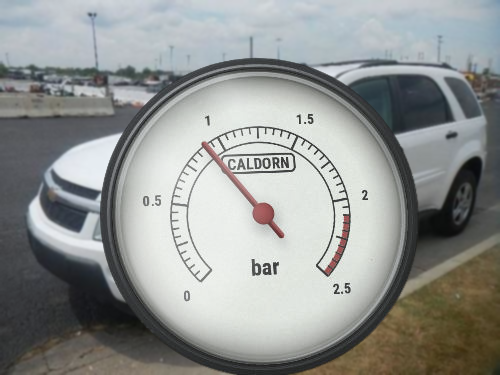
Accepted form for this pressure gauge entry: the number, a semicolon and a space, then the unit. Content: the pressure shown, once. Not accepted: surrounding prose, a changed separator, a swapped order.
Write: 0.9; bar
